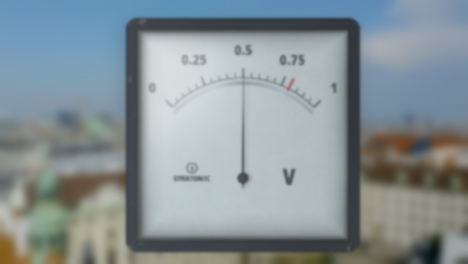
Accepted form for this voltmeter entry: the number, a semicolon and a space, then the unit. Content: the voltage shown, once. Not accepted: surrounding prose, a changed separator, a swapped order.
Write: 0.5; V
